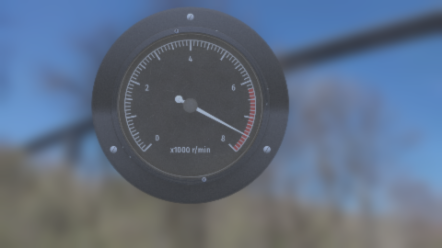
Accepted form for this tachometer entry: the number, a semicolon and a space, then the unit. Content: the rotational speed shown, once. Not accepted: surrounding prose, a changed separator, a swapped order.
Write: 7500; rpm
